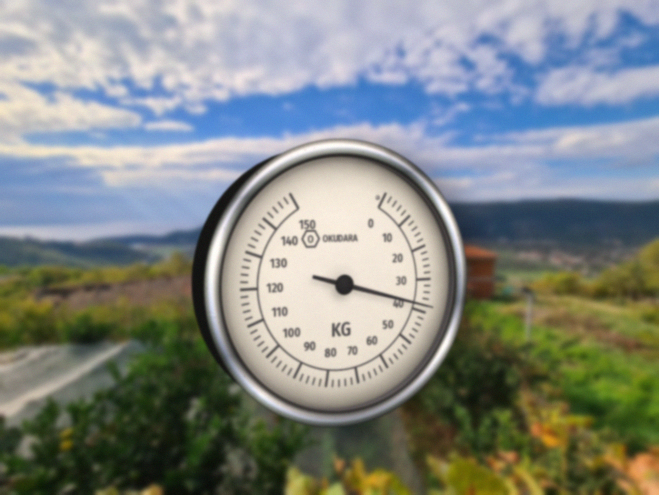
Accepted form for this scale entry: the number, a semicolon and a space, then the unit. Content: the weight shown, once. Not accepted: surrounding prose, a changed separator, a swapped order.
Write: 38; kg
